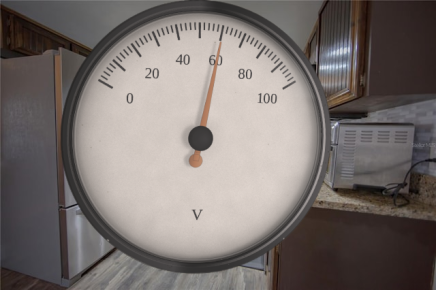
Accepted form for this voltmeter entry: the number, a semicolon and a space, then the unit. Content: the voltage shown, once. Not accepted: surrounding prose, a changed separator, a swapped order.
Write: 60; V
